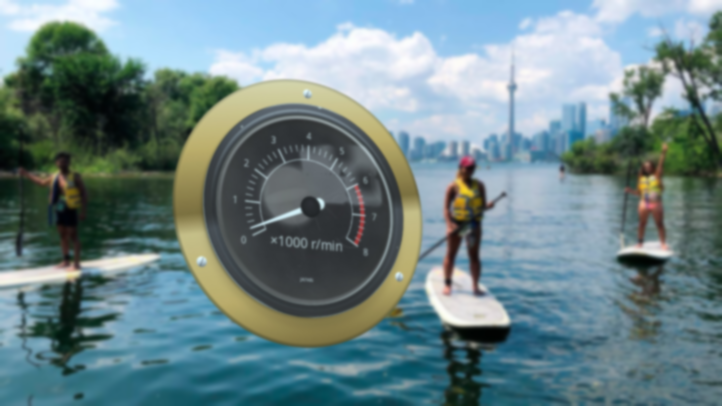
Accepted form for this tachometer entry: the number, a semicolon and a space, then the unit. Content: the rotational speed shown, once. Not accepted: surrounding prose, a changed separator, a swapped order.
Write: 200; rpm
